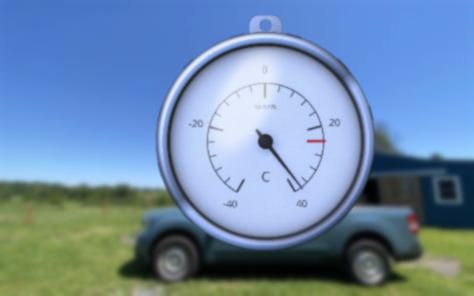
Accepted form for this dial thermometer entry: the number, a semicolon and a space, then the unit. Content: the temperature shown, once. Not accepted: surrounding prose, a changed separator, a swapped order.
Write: 38; °C
